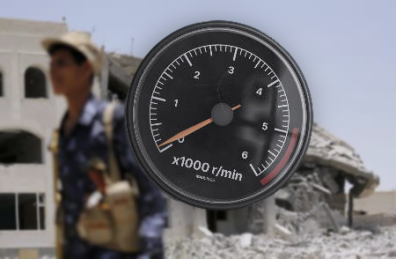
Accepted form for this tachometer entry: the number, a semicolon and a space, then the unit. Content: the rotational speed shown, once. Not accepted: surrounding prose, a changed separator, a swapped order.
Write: 100; rpm
